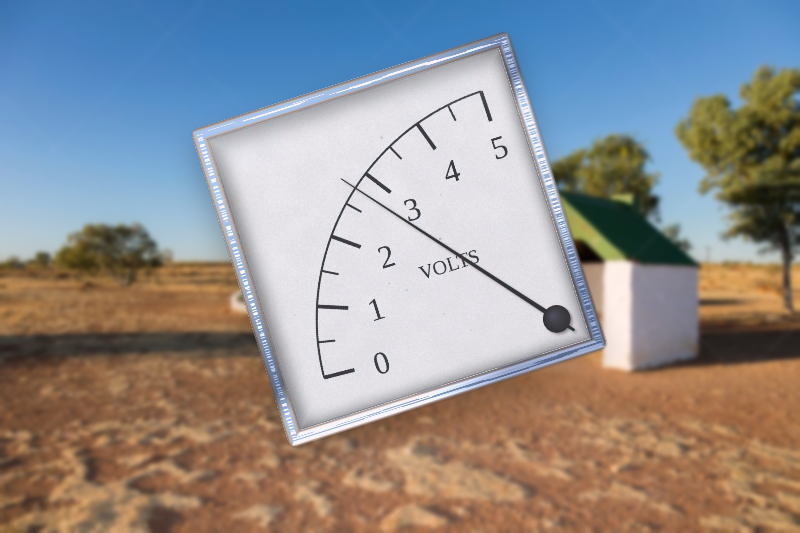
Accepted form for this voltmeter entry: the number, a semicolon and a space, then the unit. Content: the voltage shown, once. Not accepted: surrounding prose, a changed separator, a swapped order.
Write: 2.75; V
